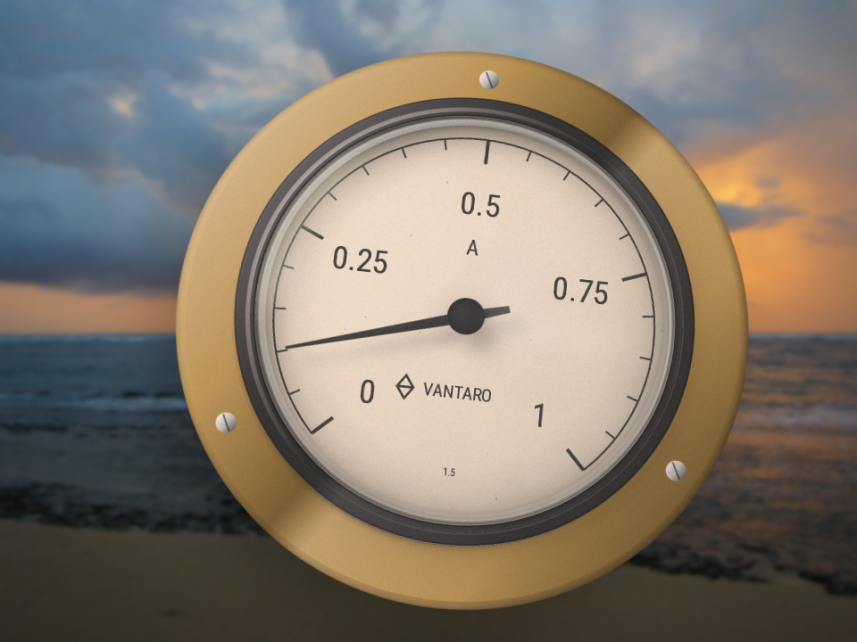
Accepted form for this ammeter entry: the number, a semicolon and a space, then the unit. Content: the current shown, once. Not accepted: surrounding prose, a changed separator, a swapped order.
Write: 0.1; A
